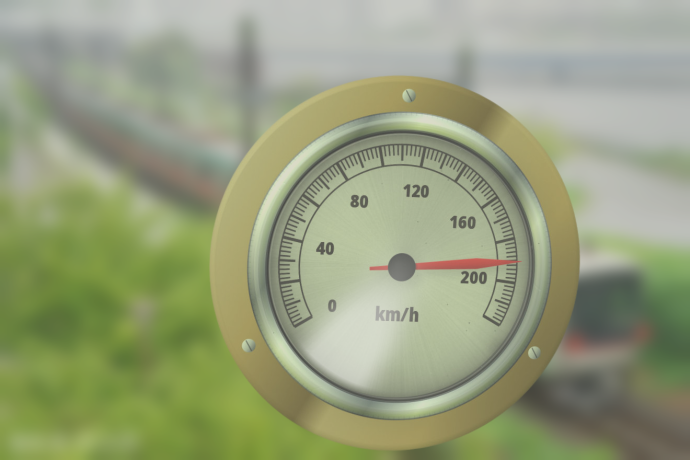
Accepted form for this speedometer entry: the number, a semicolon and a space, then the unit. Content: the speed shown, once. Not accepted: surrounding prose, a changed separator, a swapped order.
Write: 190; km/h
